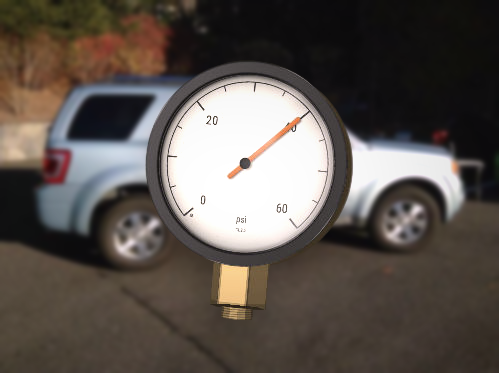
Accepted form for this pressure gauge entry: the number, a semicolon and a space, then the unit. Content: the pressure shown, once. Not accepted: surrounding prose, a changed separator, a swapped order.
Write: 40; psi
